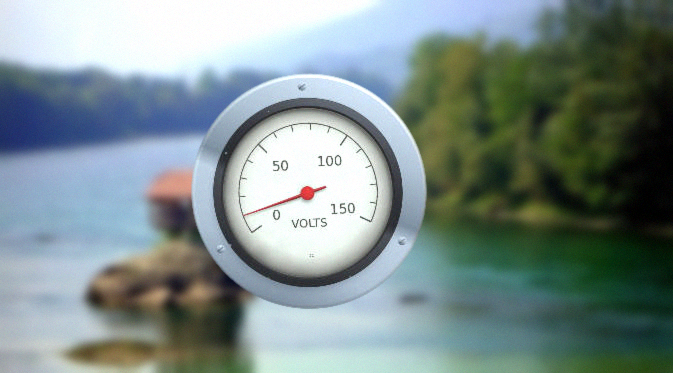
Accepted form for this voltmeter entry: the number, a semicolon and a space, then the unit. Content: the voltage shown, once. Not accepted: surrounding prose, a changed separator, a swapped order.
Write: 10; V
